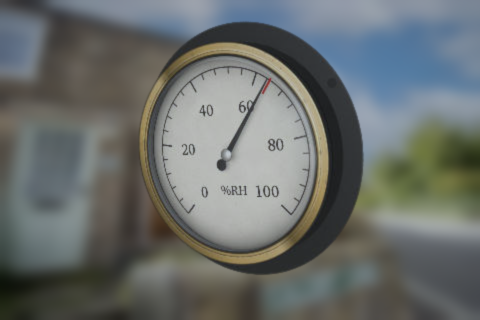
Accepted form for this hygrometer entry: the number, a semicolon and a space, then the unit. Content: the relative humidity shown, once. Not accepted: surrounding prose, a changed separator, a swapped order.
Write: 64; %
